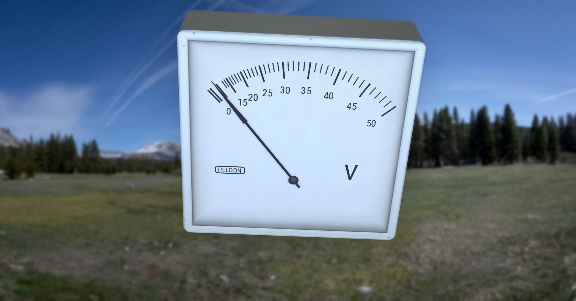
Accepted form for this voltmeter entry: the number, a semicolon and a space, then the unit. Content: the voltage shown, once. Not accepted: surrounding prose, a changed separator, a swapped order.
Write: 10; V
